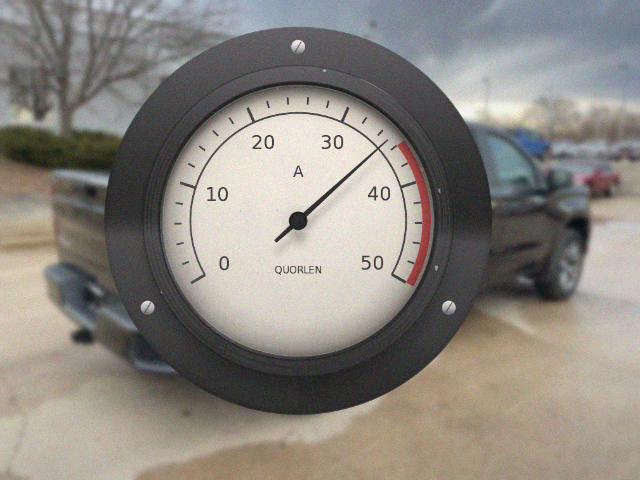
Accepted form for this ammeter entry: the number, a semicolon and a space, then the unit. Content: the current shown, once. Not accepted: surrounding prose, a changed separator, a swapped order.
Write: 35; A
